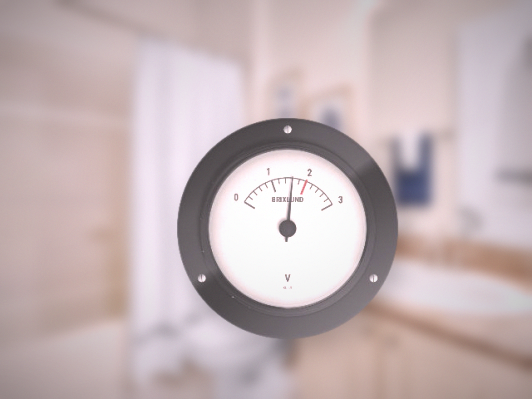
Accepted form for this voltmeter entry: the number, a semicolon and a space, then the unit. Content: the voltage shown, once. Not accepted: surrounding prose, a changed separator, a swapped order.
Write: 1.6; V
